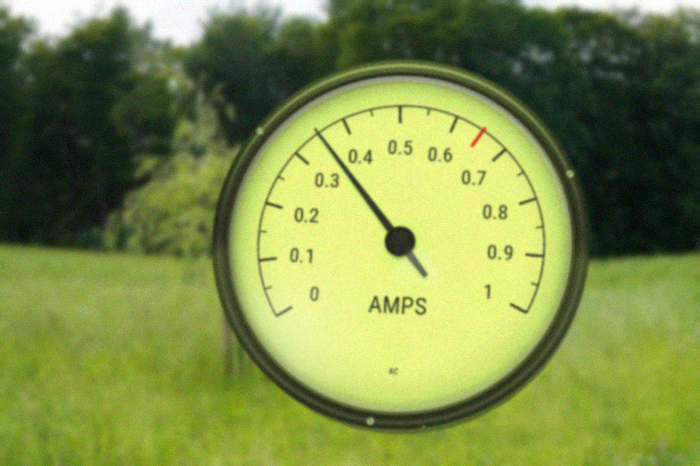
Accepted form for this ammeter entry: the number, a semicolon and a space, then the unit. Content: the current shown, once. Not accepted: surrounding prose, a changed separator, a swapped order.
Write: 0.35; A
